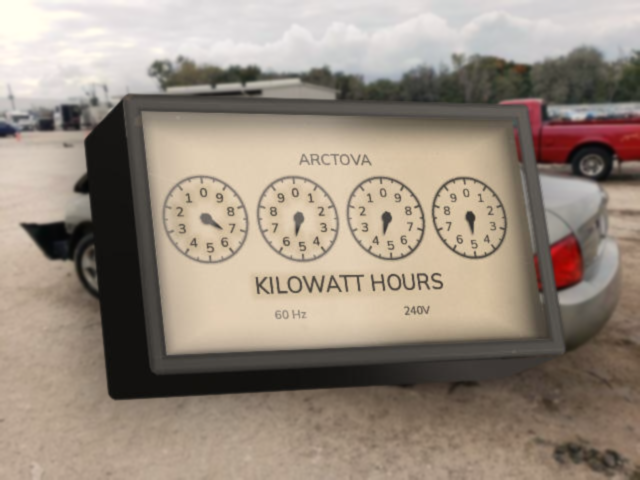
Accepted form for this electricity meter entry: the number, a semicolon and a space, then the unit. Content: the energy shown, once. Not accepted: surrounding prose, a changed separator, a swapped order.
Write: 6545; kWh
